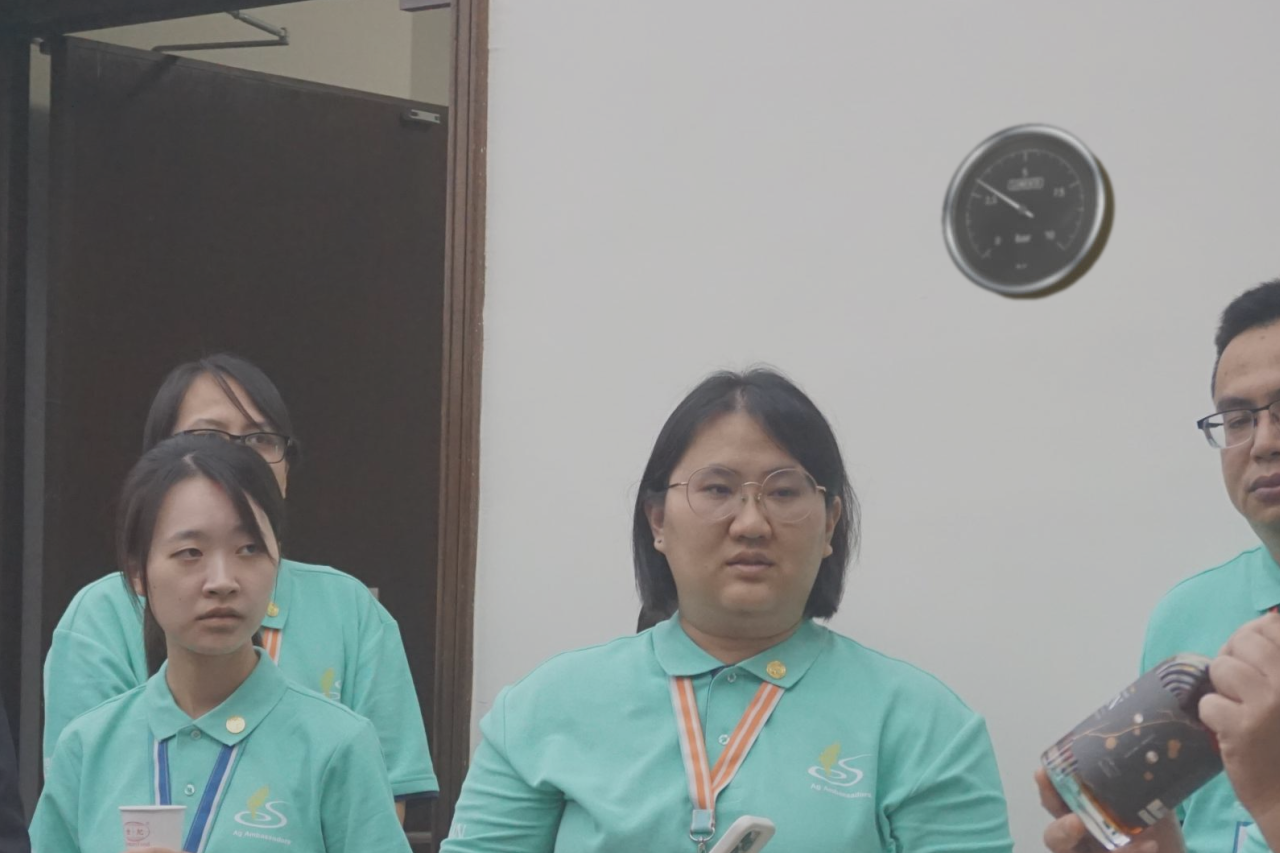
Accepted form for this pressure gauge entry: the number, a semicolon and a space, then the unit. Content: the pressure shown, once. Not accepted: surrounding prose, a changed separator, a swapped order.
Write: 3; bar
